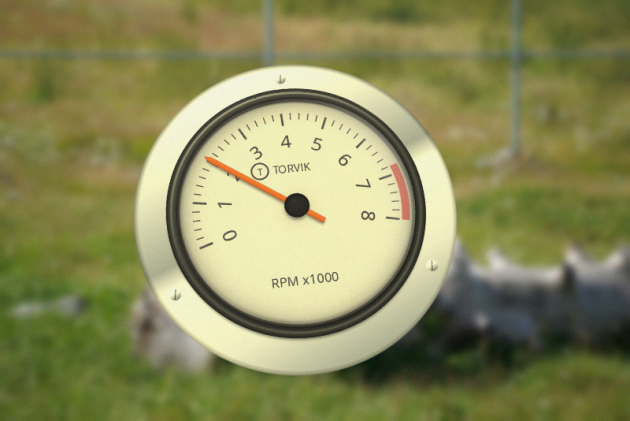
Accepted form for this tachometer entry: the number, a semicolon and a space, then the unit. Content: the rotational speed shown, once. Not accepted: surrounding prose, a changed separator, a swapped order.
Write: 2000; rpm
